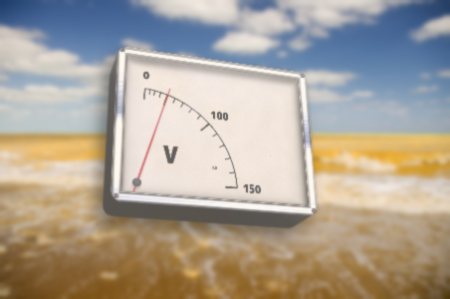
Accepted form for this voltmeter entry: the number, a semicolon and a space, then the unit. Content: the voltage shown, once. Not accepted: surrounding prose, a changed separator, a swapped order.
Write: 50; V
